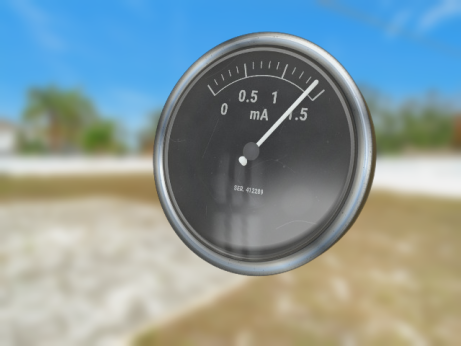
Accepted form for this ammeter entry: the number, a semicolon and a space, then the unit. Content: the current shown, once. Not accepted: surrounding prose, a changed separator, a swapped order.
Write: 1.4; mA
